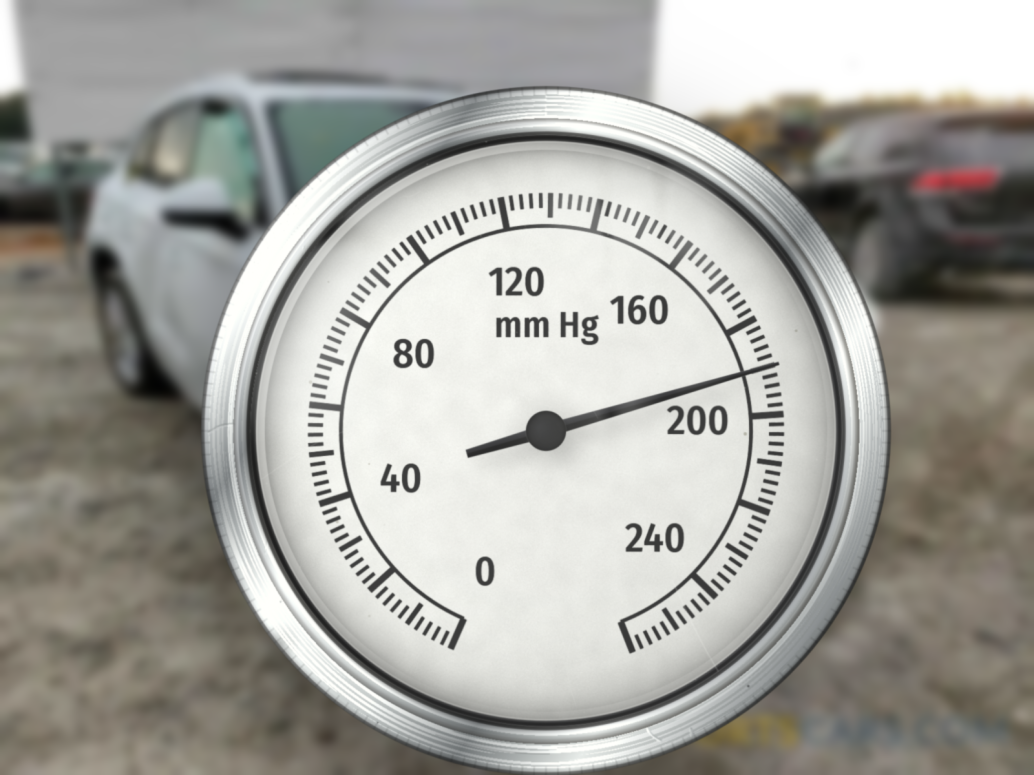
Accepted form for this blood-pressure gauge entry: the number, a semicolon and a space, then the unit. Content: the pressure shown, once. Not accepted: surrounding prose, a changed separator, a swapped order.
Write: 190; mmHg
